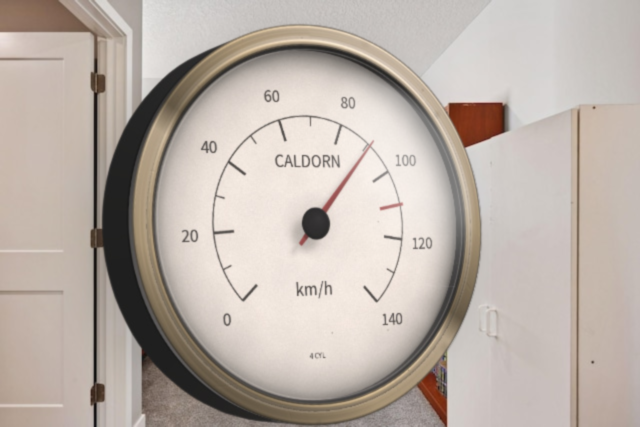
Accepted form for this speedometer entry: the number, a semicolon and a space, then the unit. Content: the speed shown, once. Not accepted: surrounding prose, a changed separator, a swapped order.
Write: 90; km/h
